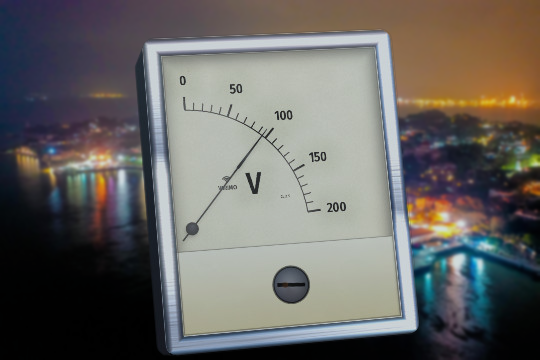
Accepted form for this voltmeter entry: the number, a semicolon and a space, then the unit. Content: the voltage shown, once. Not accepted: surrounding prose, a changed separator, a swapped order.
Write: 95; V
